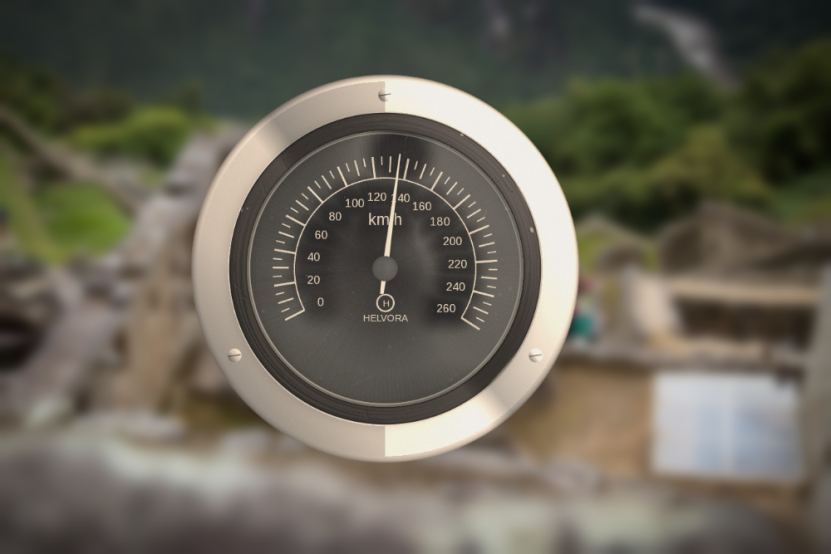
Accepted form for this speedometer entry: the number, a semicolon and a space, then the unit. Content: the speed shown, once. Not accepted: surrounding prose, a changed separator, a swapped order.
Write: 135; km/h
